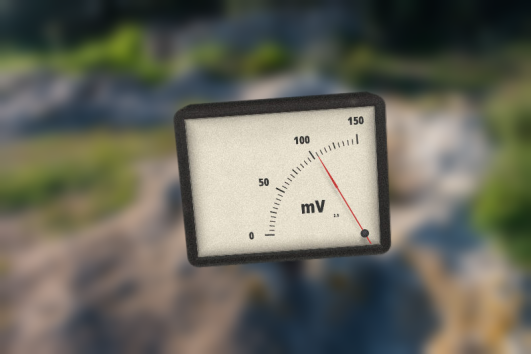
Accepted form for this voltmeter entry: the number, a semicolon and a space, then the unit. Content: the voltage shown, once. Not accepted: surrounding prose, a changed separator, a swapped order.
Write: 105; mV
